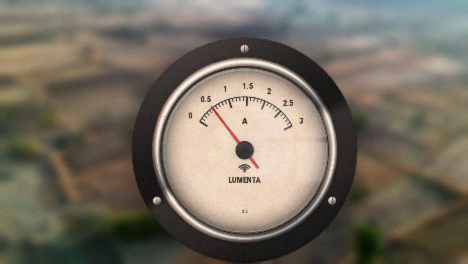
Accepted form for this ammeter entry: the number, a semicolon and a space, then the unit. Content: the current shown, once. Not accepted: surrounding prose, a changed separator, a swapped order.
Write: 0.5; A
